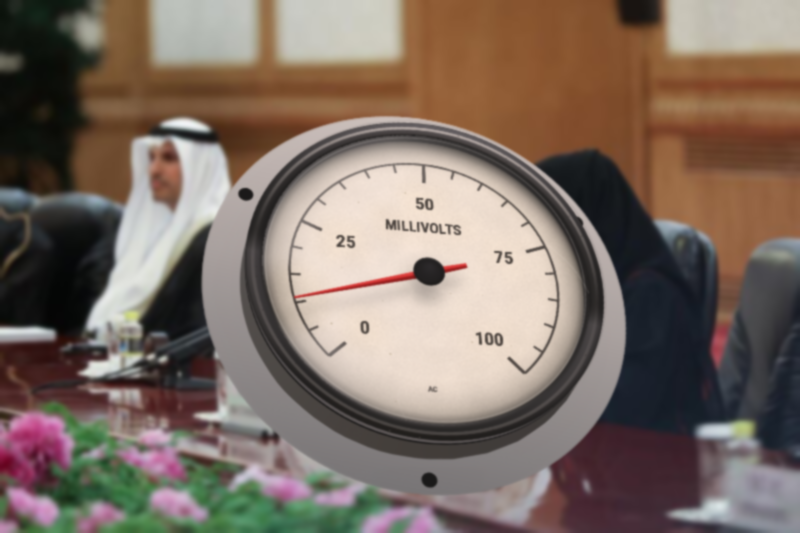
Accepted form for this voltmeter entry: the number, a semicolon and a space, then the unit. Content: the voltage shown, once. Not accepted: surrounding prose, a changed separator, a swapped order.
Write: 10; mV
